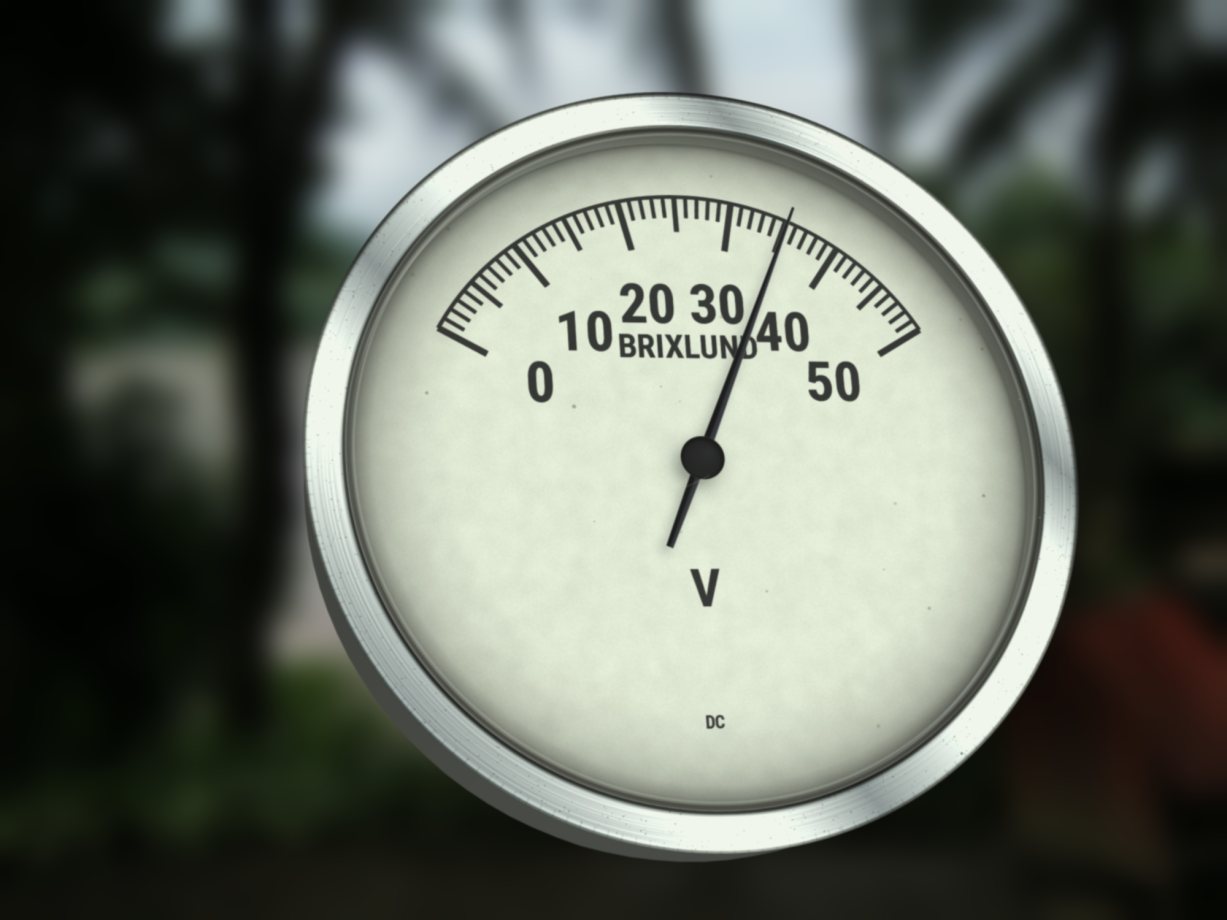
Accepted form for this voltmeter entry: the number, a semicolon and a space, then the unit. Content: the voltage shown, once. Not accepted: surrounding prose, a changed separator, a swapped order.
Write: 35; V
